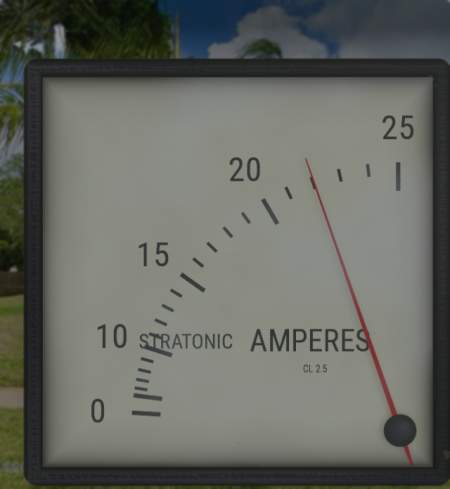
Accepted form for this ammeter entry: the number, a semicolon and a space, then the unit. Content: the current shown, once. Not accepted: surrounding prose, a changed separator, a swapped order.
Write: 22; A
